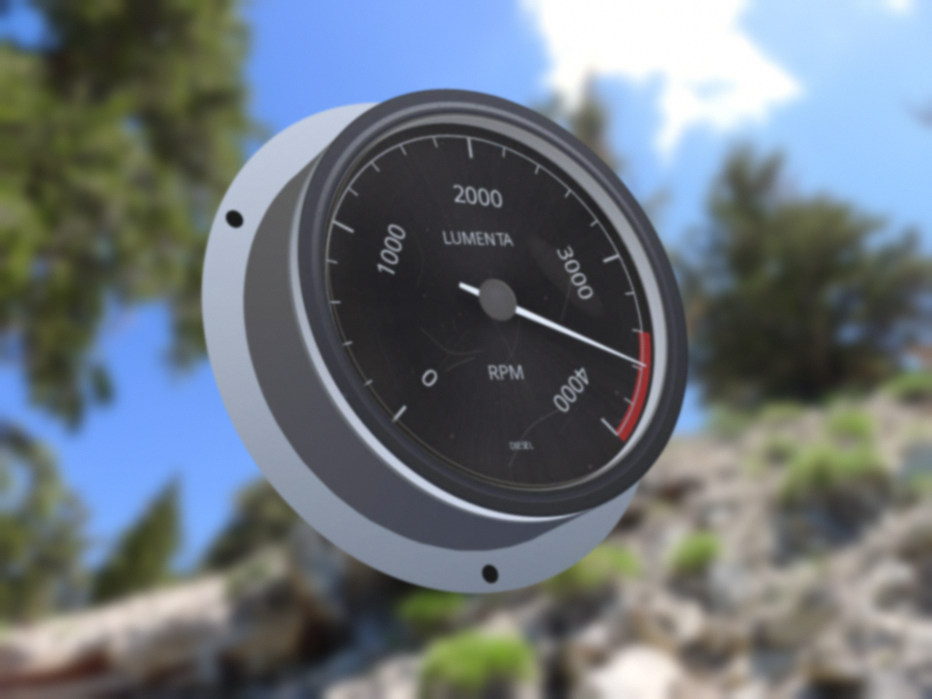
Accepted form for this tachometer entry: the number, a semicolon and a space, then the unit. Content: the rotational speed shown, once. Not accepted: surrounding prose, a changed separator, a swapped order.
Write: 3600; rpm
